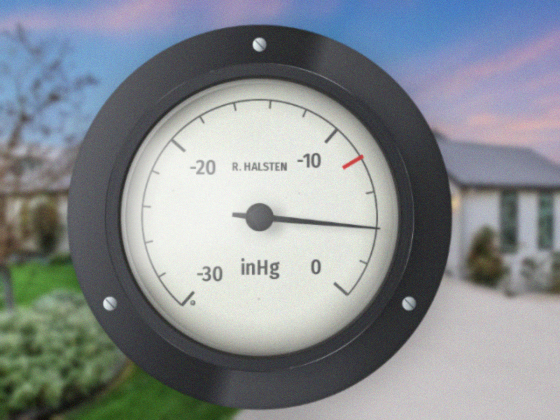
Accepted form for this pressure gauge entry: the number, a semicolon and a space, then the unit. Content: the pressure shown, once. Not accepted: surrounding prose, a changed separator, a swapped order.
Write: -4; inHg
